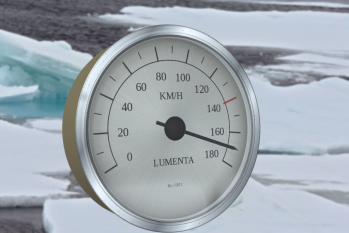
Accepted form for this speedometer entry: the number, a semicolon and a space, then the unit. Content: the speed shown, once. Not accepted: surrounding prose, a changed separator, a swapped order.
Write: 170; km/h
